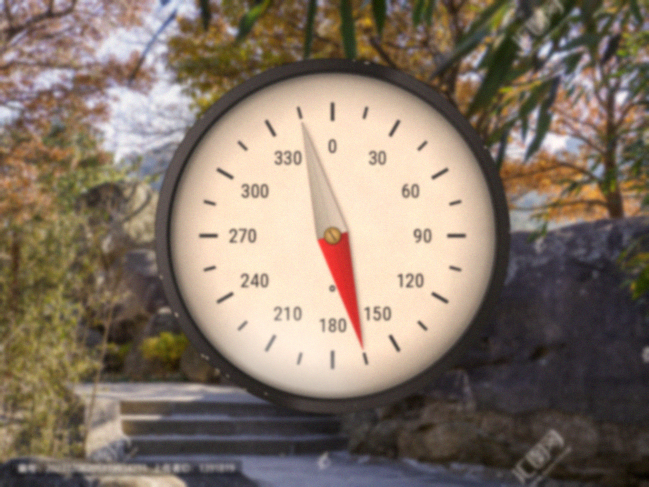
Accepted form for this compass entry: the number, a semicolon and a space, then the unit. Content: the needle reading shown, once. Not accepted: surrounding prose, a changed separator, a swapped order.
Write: 165; °
